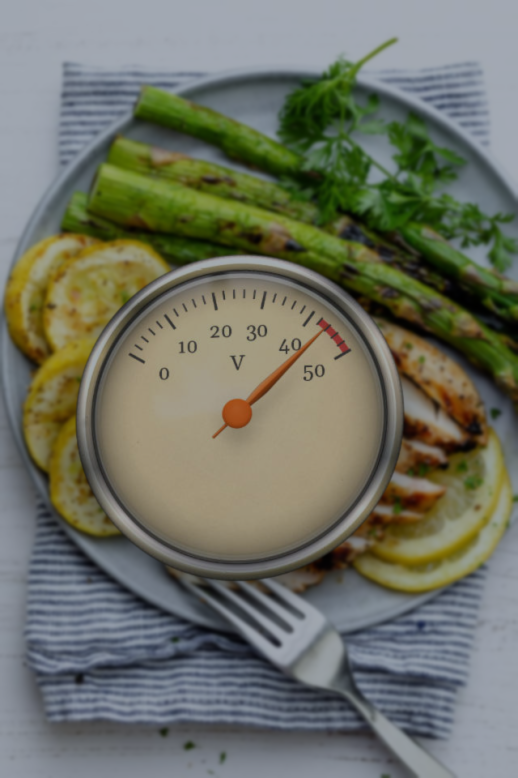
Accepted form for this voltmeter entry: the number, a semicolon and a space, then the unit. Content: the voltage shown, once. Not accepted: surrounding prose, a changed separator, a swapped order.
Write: 44; V
